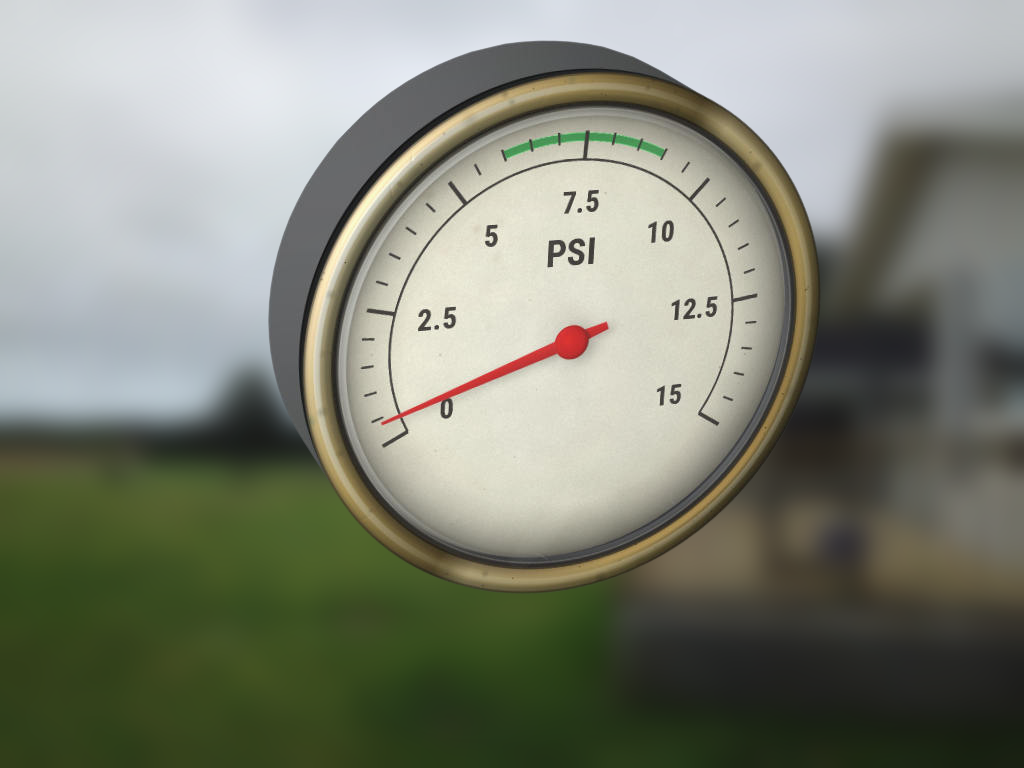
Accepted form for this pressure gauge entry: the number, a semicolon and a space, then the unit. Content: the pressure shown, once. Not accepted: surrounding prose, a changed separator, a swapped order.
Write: 0.5; psi
